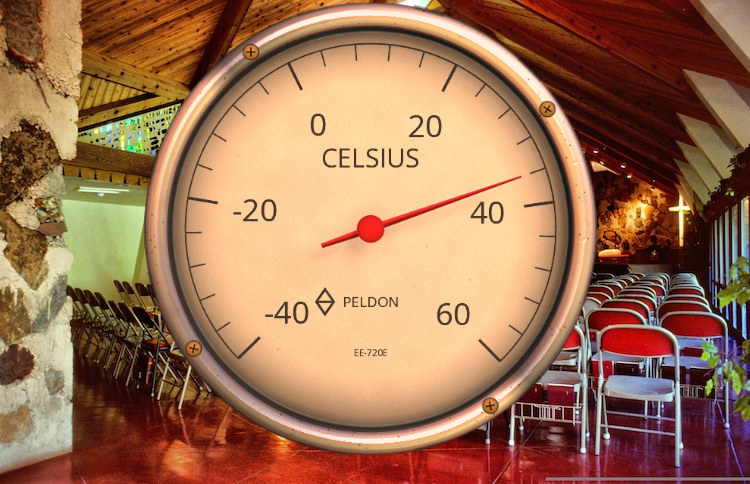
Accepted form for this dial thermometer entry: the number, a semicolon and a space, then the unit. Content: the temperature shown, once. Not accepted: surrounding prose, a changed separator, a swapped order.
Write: 36; °C
